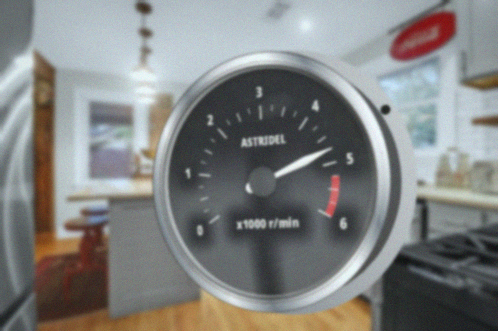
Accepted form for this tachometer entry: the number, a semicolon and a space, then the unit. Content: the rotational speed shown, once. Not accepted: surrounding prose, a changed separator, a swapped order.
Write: 4750; rpm
